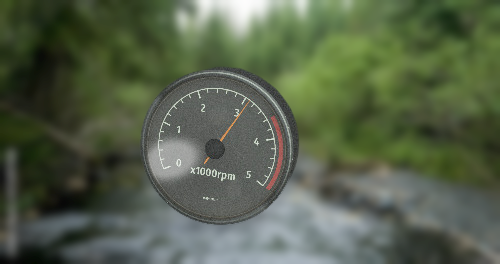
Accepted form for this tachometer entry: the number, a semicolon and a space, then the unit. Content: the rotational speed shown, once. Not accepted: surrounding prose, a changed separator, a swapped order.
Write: 3100; rpm
